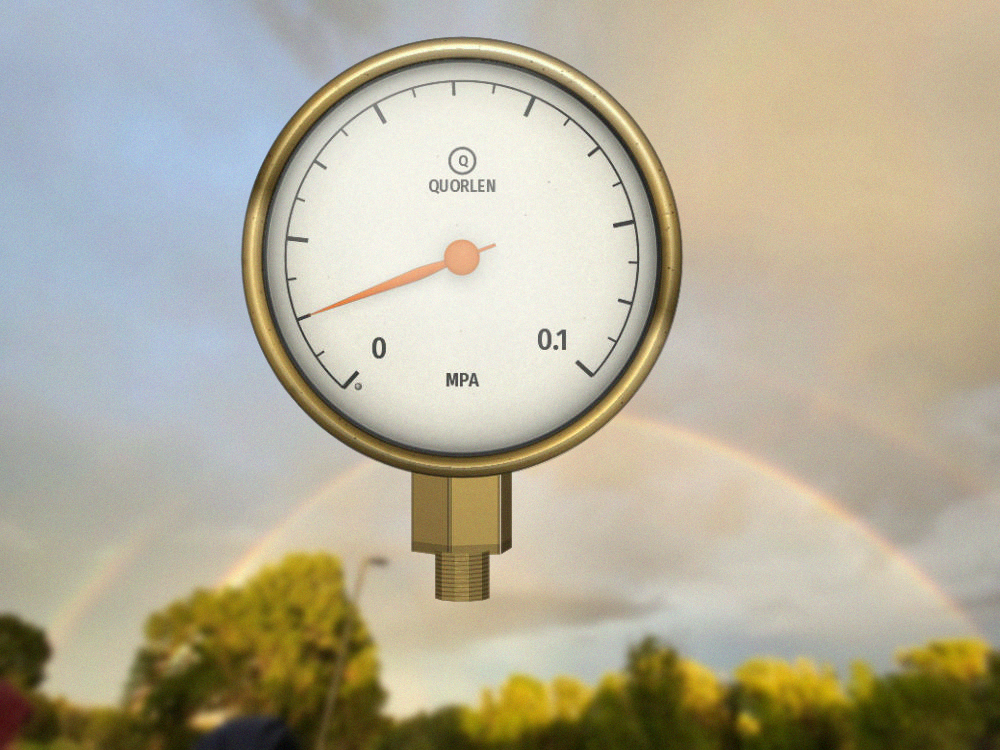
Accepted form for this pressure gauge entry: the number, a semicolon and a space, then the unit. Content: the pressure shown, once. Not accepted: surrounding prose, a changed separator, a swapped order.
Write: 0.01; MPa
